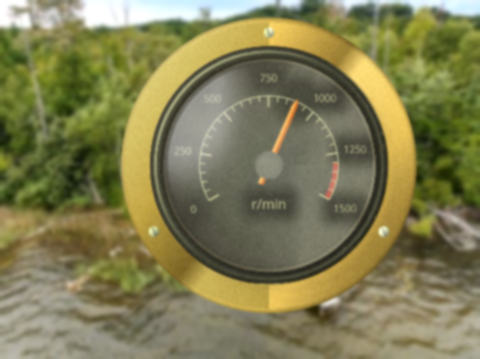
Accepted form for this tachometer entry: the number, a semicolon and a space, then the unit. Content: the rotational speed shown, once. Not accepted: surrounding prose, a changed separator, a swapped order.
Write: 900; rpm
